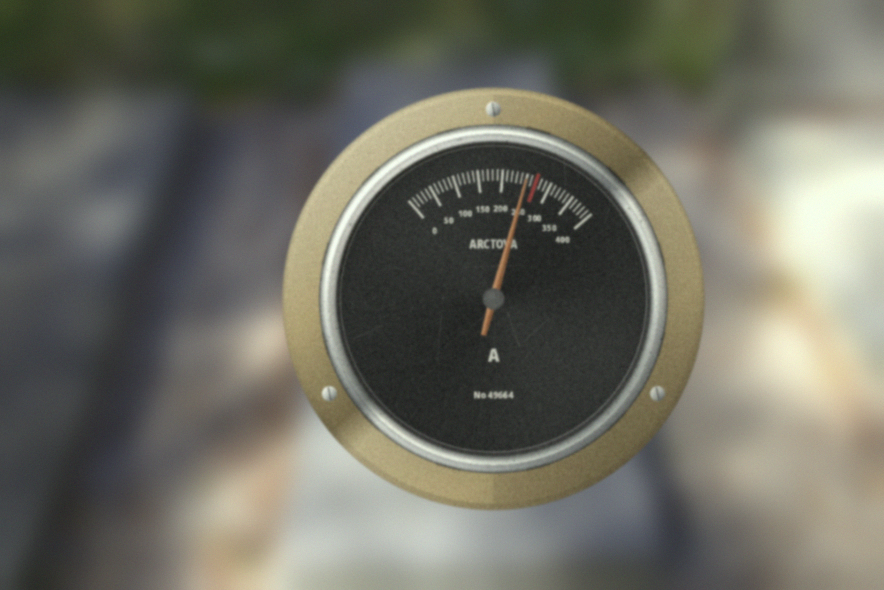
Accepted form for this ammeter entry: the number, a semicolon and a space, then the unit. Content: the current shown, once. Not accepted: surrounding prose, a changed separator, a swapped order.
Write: 250; A
